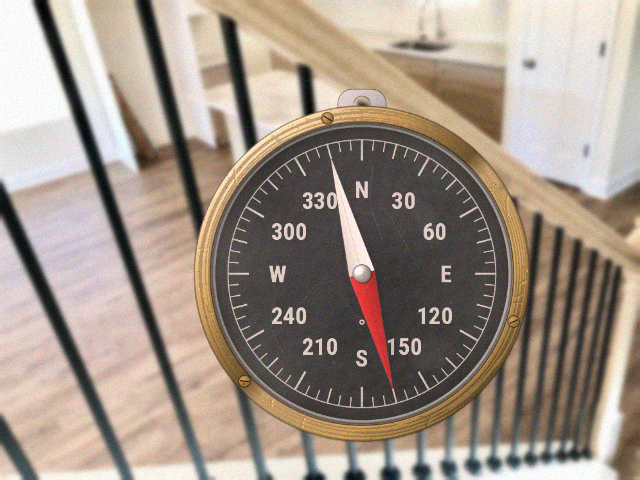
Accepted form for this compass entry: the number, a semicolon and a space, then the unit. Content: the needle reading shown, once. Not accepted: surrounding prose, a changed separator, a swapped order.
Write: 165; °
